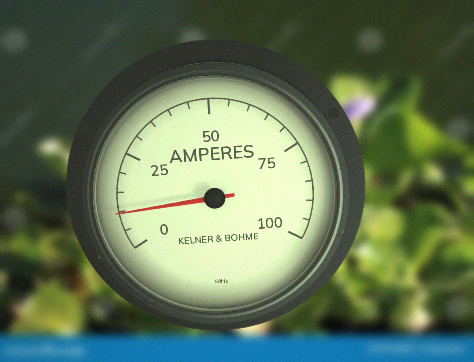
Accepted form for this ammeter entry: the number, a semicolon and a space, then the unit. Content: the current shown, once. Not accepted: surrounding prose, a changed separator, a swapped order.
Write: 10; A
